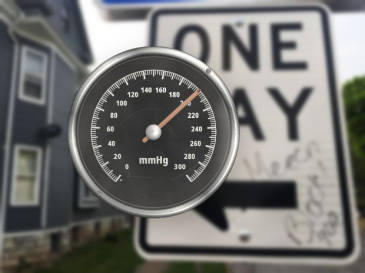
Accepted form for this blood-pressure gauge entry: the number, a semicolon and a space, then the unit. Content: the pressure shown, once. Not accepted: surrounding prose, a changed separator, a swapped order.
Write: 200; mmHg
